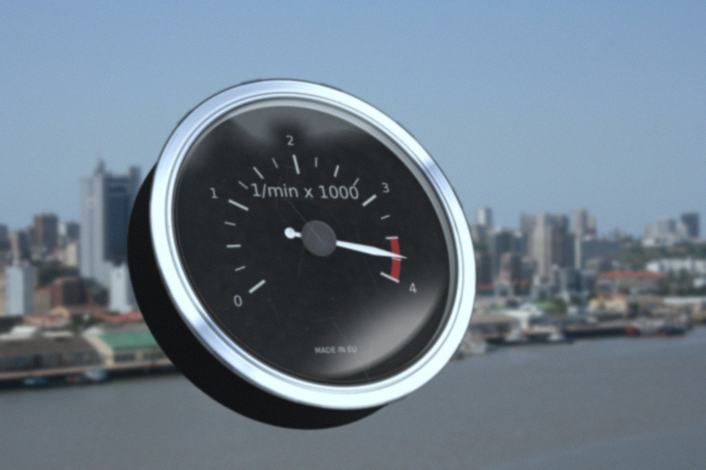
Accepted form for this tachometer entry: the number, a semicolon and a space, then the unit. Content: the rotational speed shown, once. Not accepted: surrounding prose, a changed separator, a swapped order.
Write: 3750; rpm
